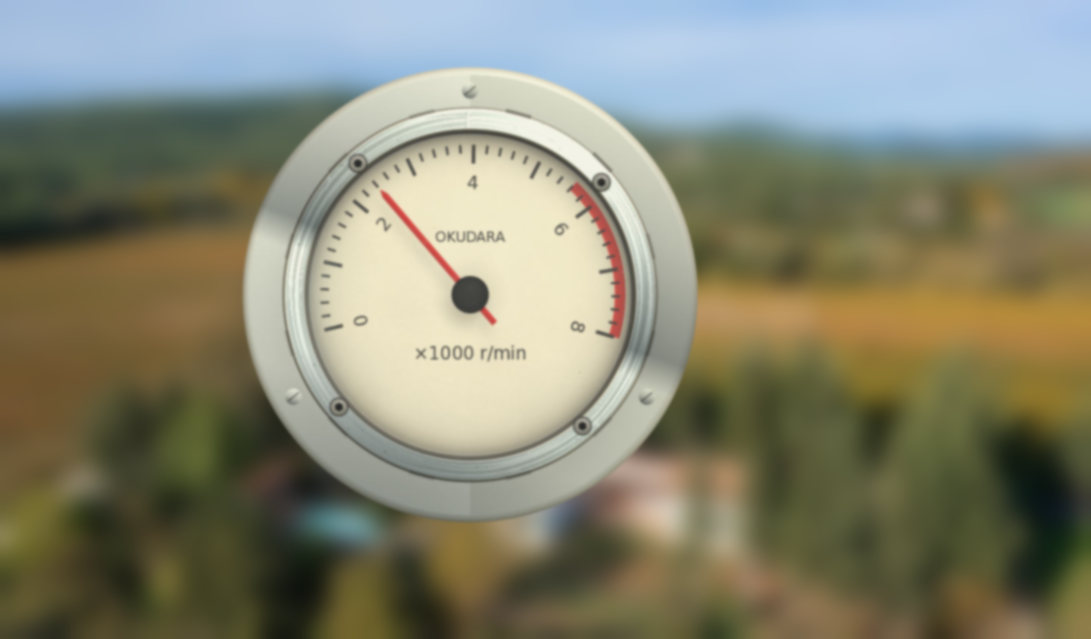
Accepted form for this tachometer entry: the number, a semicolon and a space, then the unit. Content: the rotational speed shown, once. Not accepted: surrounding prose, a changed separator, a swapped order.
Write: 2400; rpm
